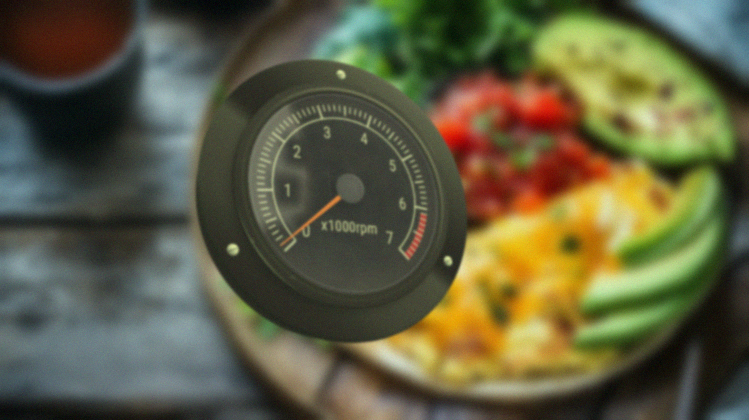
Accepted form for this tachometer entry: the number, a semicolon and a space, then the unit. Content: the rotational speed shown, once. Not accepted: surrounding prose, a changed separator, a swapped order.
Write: 100; rpm
